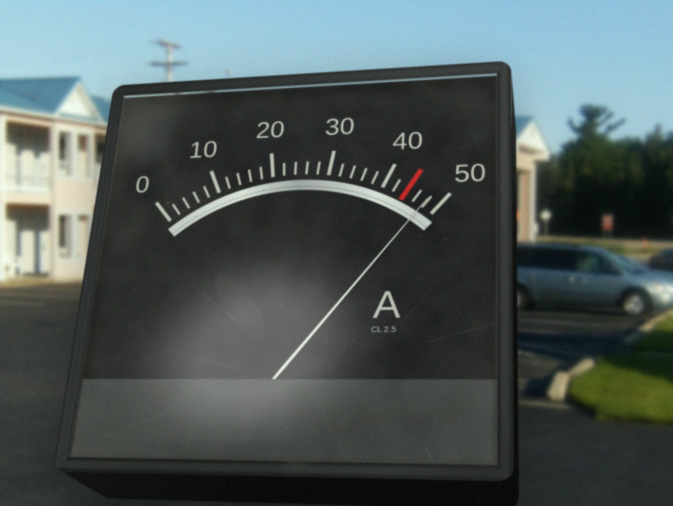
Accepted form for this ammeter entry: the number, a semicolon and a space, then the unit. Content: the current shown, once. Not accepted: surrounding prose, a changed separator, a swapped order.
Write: 48; A
